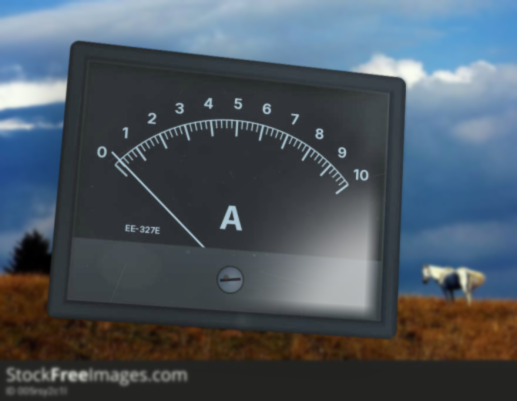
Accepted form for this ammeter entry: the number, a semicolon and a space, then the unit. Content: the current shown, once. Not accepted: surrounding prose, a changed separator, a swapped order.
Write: 0.2; A
